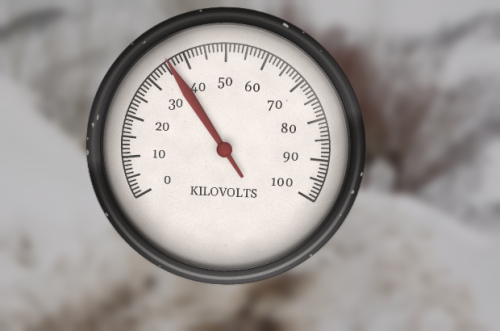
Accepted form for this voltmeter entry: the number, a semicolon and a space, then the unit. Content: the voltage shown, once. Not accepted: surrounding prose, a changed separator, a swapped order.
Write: 36; kV
